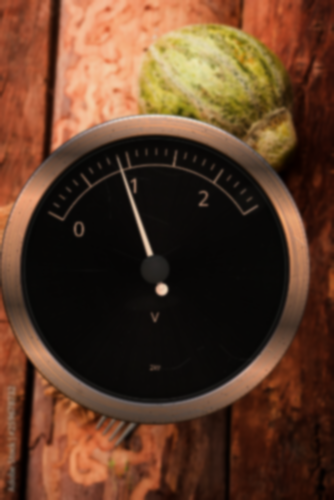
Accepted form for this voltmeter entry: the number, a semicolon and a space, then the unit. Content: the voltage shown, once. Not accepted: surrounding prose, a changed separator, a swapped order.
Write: 0.9; V
